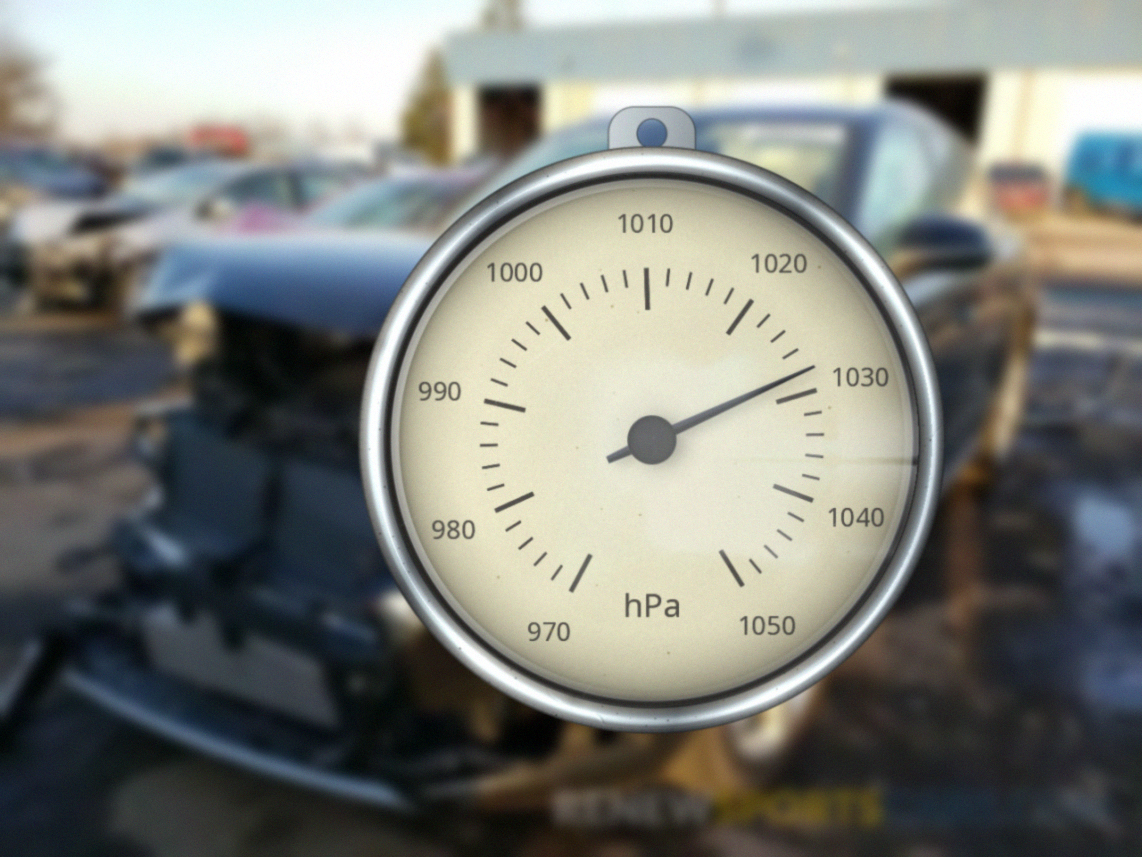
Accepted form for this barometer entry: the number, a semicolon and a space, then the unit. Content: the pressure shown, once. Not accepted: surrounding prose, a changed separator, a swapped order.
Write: 1028; hPa
